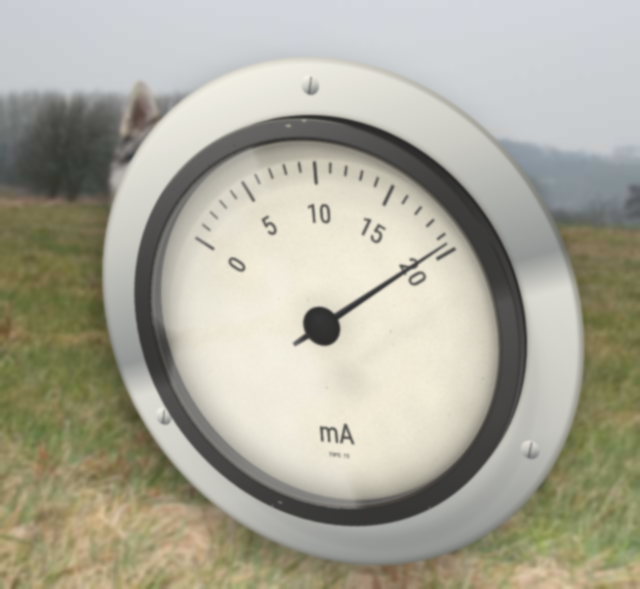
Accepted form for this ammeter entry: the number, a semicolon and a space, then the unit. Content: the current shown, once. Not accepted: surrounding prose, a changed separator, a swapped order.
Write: 19.5; mA
